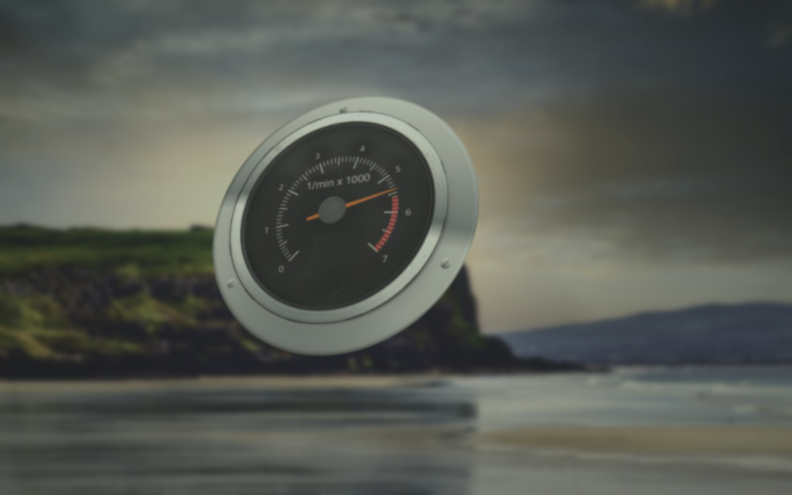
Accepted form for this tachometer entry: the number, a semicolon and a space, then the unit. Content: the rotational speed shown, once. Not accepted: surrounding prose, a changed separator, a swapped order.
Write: 5500; rpm
